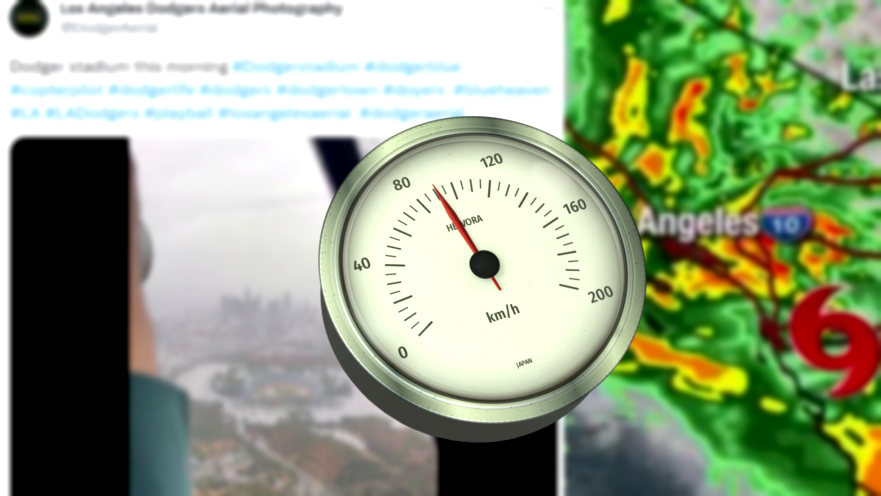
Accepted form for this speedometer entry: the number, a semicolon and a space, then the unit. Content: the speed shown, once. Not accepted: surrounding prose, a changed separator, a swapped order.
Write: 90; km/h
